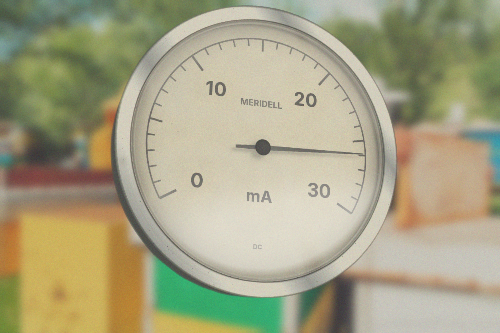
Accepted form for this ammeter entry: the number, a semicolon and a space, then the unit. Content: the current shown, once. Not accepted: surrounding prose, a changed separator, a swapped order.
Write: 26; mA
